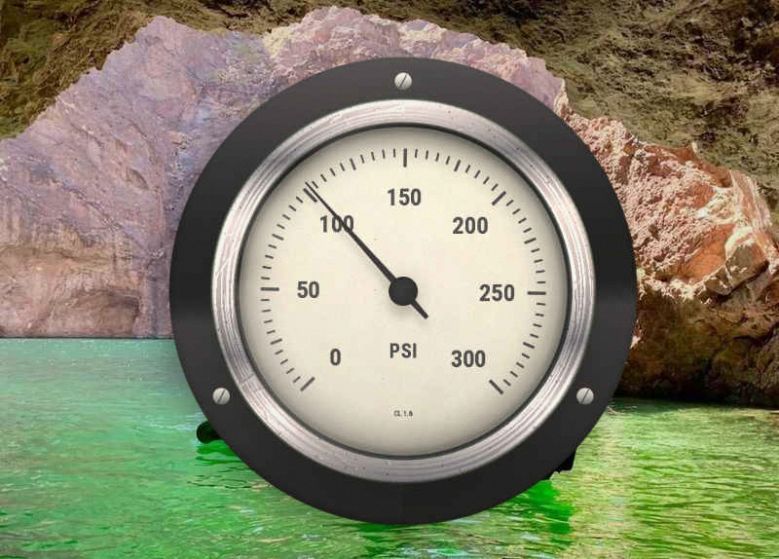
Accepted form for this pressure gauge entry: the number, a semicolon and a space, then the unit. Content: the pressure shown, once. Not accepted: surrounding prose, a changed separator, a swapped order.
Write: 102.5; psi
